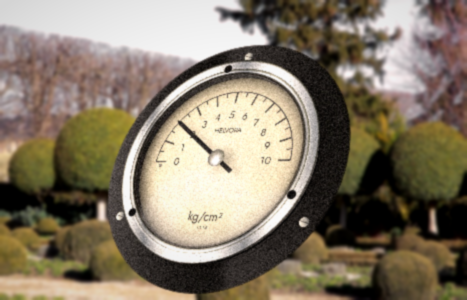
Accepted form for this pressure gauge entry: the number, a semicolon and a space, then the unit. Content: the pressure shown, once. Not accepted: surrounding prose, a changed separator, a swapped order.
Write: 2; kg/cm²
